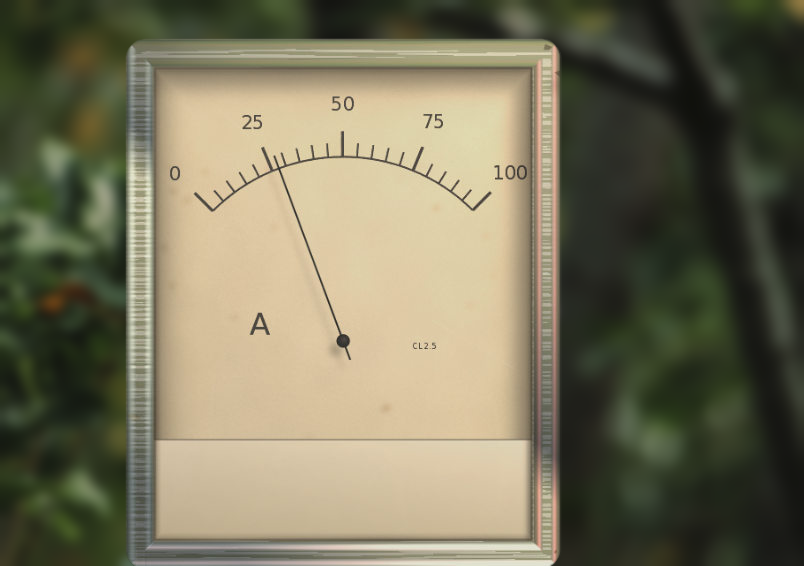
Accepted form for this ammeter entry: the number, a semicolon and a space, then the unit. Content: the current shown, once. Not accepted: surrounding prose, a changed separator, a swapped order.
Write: 27.5; A
